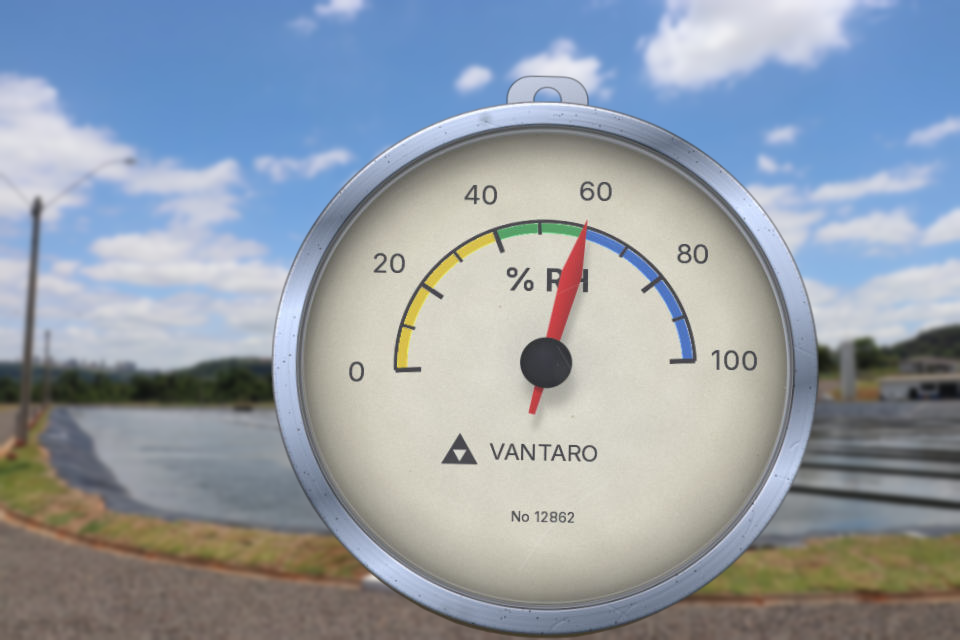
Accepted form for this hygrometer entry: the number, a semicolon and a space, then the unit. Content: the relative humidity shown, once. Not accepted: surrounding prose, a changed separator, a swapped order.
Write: 60; %
